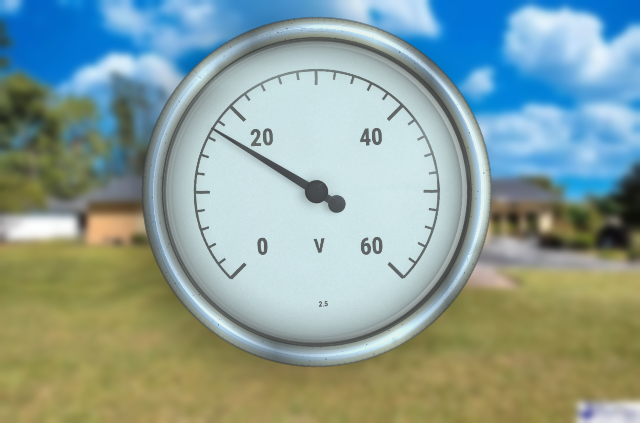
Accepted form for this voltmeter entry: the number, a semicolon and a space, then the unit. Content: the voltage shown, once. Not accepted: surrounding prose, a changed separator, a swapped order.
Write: 17; V
